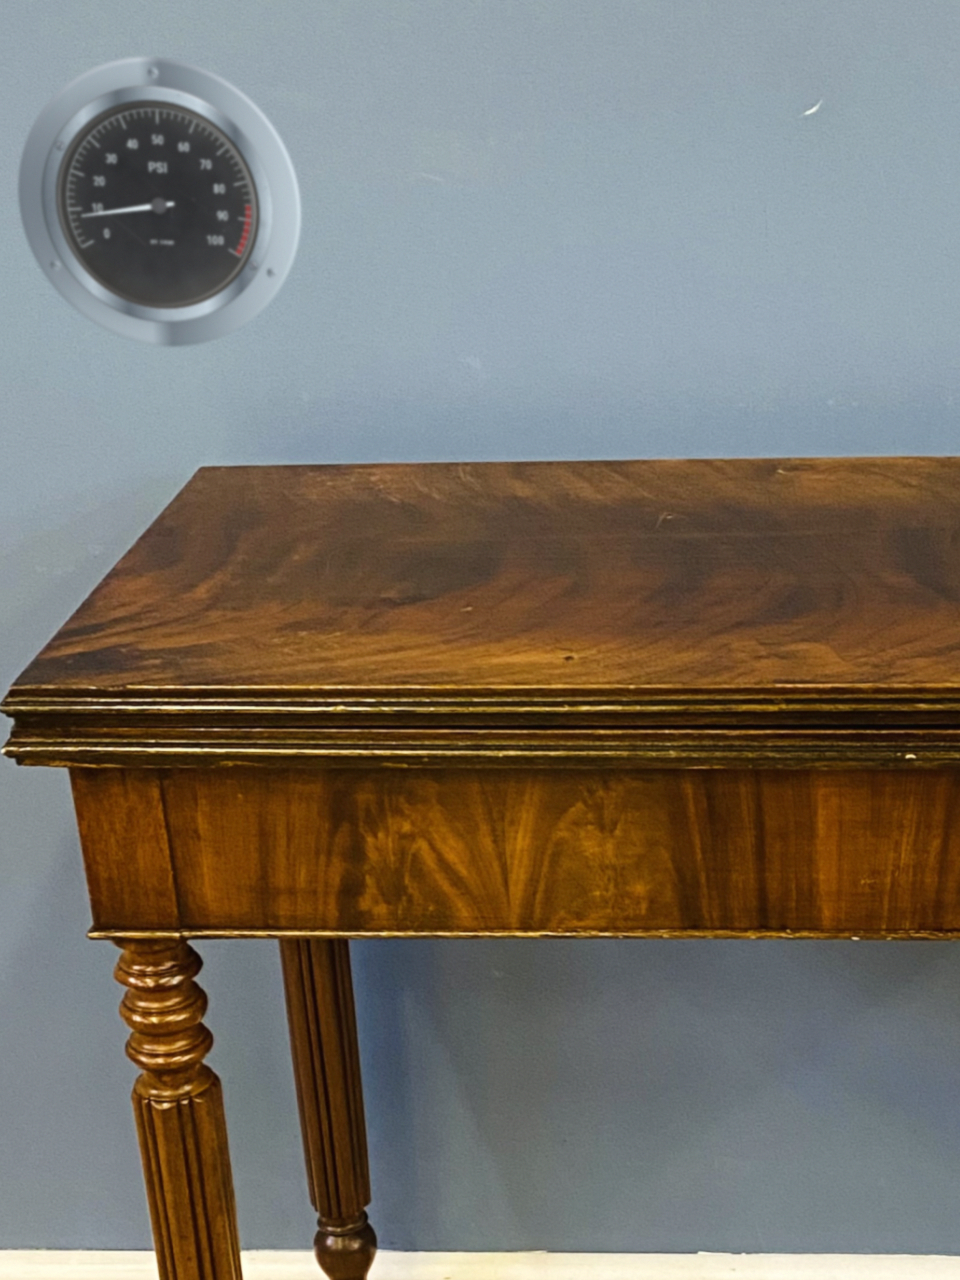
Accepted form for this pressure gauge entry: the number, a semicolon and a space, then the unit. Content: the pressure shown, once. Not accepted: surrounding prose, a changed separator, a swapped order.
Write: 8; psi
